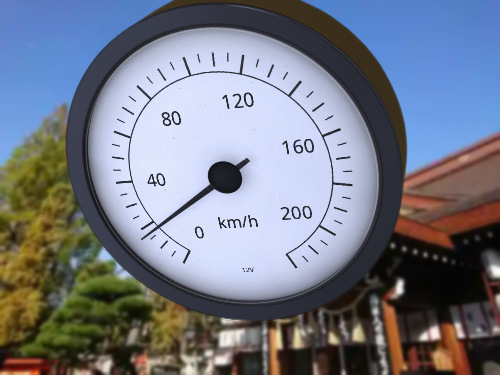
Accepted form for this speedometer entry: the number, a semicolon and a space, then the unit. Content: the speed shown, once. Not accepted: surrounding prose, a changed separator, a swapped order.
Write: 17.5; km/h
